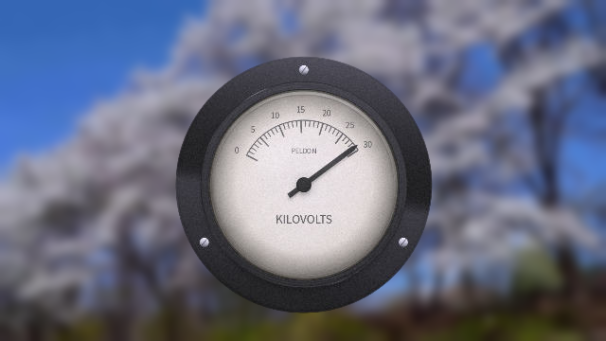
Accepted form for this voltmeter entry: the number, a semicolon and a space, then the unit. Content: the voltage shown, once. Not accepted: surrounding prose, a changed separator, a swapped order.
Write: 29; kV
